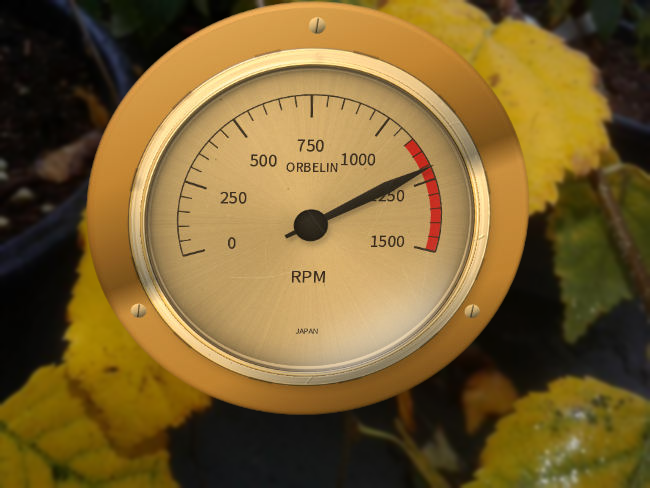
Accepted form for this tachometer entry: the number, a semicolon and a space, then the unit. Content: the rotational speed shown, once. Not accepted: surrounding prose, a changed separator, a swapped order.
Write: 1200; rpm
